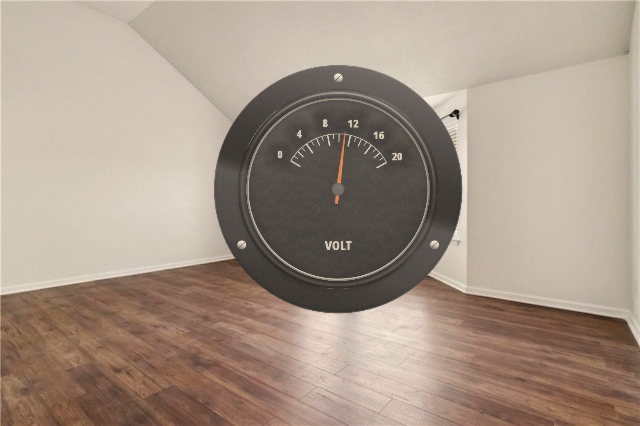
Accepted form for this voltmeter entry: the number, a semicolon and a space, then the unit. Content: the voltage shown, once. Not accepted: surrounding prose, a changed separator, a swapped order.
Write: 11; V
